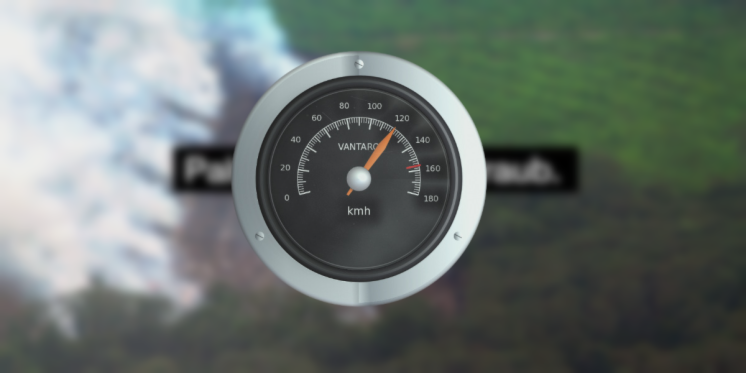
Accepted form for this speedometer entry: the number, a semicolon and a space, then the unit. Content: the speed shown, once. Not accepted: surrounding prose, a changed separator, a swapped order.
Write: 120; km/h
